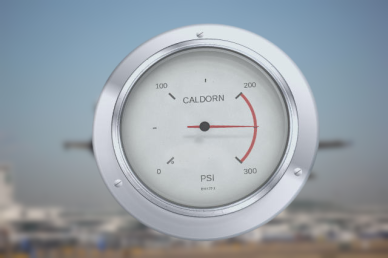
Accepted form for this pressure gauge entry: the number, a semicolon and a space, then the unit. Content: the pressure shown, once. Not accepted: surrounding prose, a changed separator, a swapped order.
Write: 250; psi
